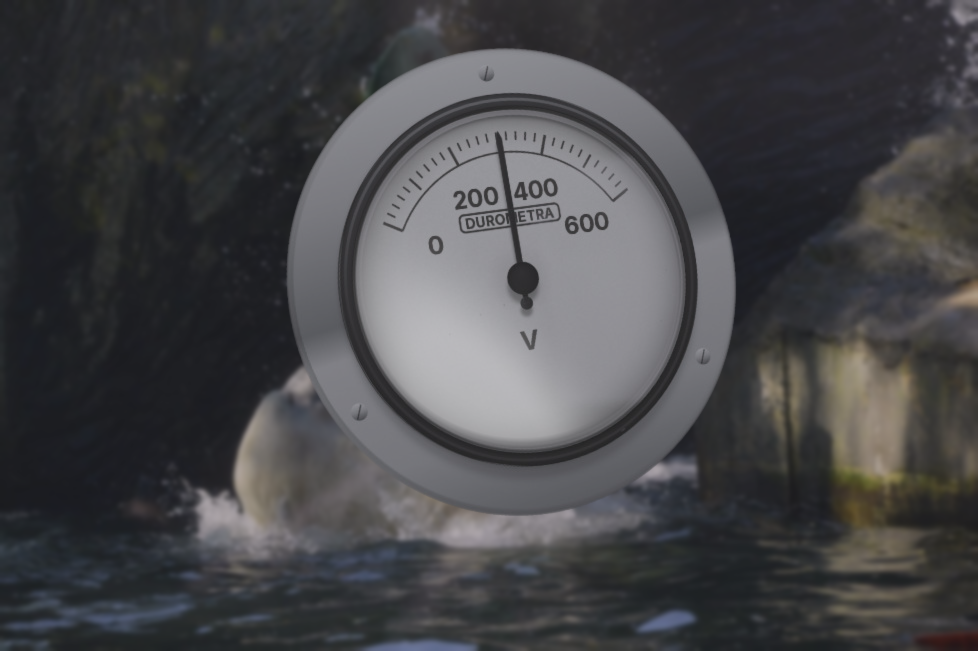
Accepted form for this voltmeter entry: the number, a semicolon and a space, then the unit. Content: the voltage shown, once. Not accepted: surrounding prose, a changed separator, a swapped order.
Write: 300; V
